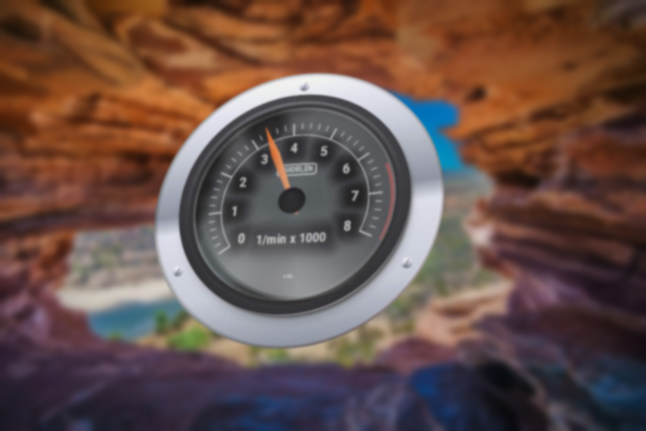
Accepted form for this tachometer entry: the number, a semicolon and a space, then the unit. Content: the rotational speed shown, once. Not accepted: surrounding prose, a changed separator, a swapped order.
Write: 3400; rpm
